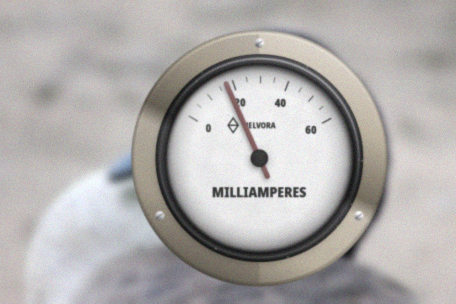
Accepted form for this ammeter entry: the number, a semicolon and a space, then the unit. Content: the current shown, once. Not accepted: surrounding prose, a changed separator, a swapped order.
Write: 17.5; mA
